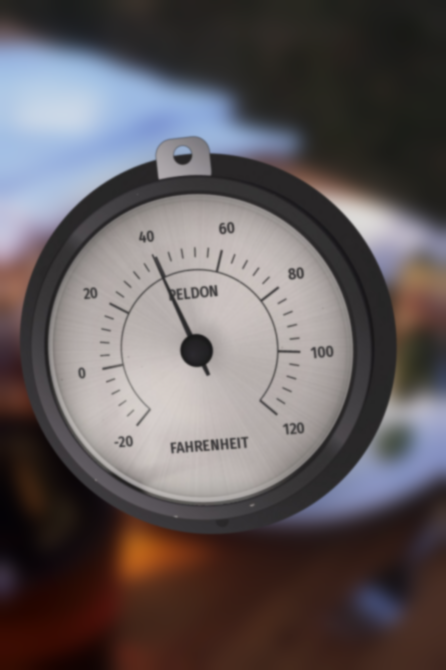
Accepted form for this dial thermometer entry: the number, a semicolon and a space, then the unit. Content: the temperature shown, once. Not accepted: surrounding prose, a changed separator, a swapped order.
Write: 40; °F
